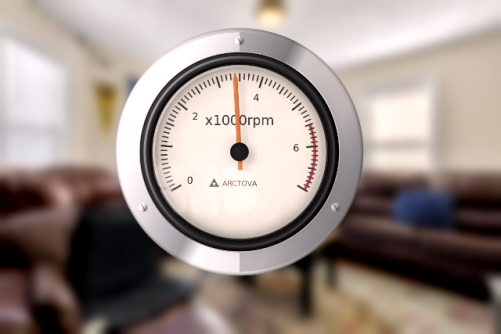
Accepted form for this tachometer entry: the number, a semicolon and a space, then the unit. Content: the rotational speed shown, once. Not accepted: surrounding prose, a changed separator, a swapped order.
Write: 3400; rpm
